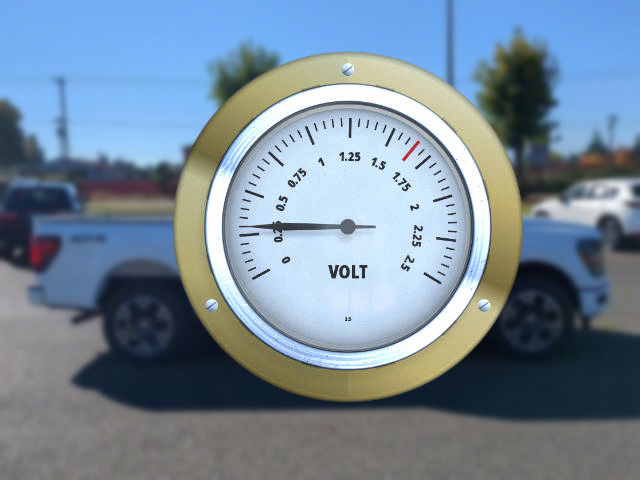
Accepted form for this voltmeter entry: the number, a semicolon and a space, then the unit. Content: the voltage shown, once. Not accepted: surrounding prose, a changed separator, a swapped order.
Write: 0.3; V
